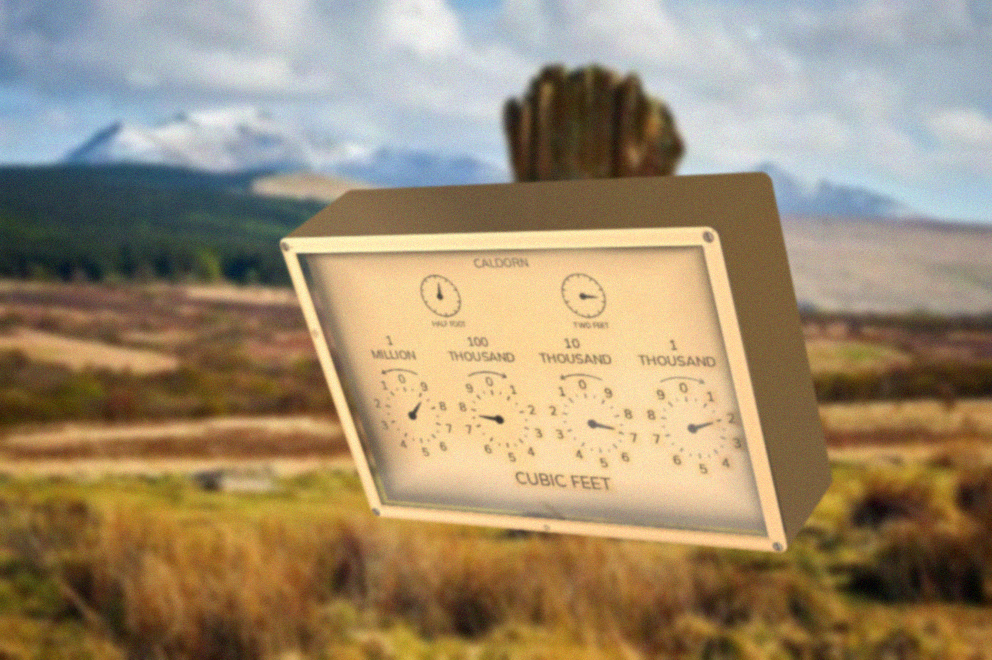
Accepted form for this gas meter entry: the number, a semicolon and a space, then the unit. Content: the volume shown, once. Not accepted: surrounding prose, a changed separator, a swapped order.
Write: 877200; ft³
